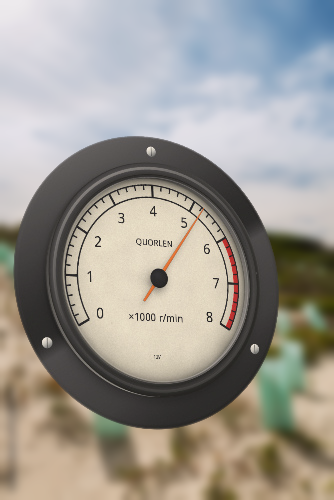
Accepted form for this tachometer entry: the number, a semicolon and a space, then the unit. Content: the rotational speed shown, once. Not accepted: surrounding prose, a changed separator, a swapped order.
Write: 5200; rpm
